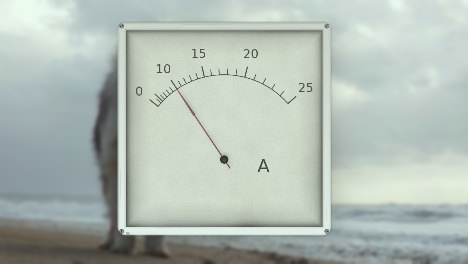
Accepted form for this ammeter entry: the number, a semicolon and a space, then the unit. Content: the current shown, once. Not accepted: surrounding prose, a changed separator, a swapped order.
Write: 10; A
